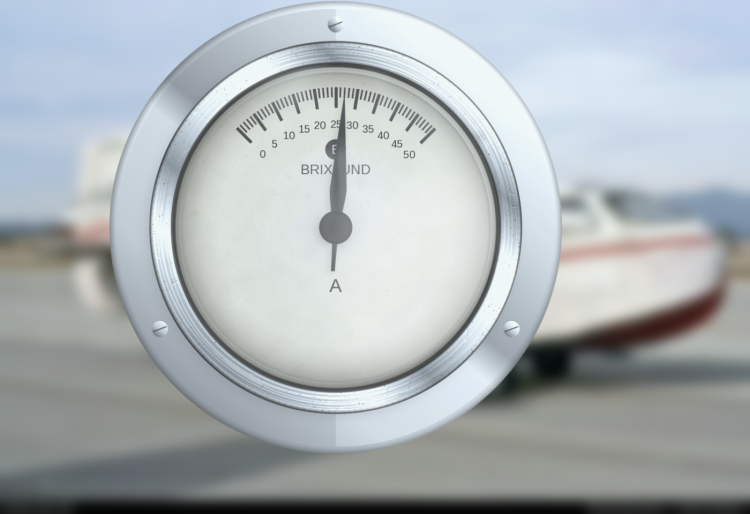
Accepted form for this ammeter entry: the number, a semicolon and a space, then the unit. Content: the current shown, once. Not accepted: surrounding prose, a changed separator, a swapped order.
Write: 27; A
